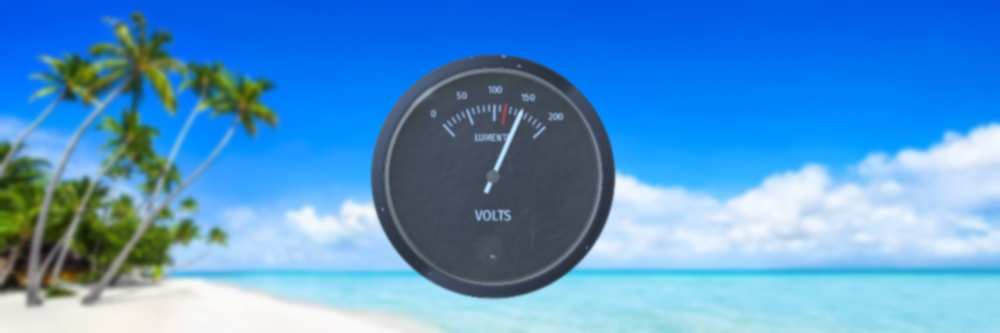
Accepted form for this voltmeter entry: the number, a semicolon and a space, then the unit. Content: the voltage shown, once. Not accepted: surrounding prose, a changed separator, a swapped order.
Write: 150; V
